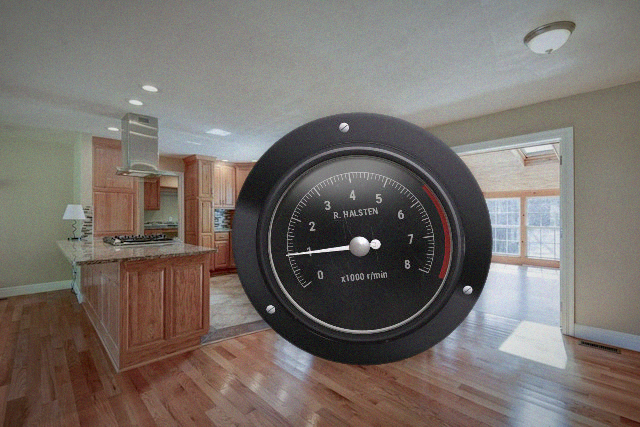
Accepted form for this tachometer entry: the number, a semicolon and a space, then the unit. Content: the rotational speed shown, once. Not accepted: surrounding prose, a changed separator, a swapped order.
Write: 1000; rpm
